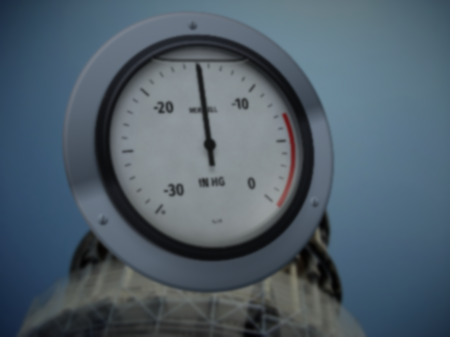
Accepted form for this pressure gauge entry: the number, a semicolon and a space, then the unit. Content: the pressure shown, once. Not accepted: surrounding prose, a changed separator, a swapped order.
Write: -15; inHg
